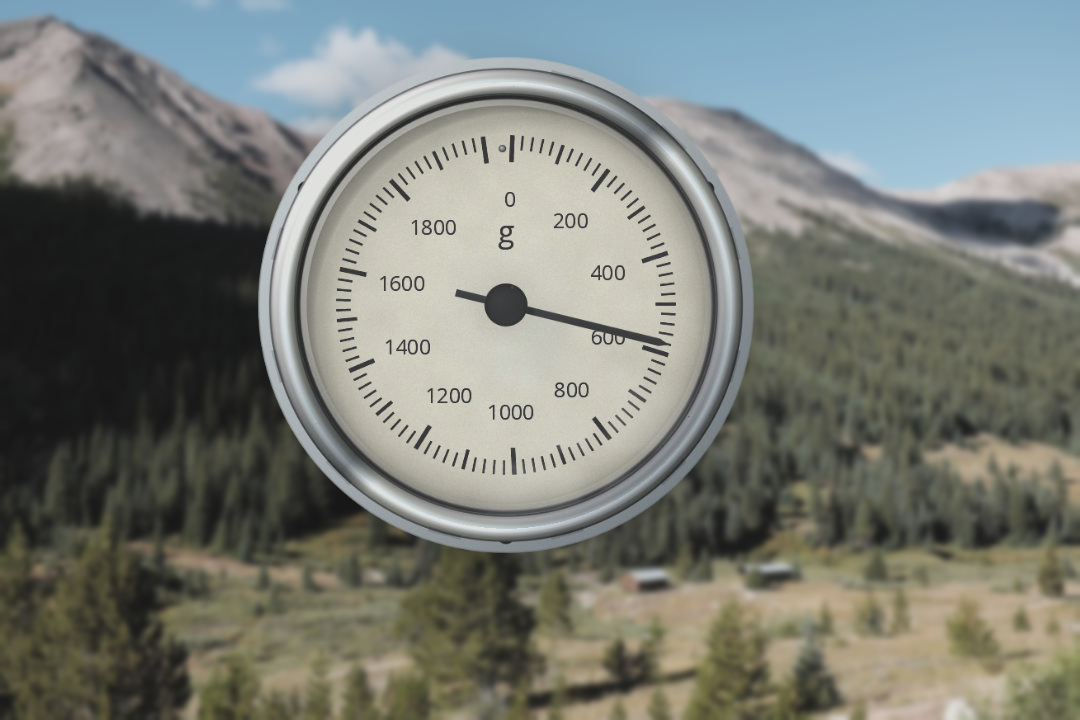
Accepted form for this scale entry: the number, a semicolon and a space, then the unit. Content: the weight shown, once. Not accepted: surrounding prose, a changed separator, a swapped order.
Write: 580; g
